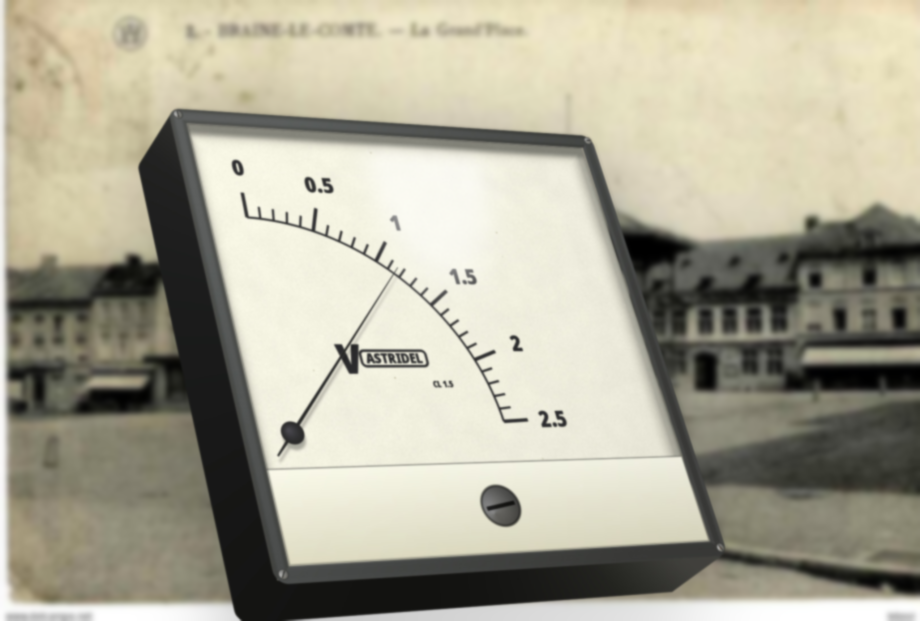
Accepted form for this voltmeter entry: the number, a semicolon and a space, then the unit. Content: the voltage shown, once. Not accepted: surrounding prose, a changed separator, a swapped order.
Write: 1.15; V
